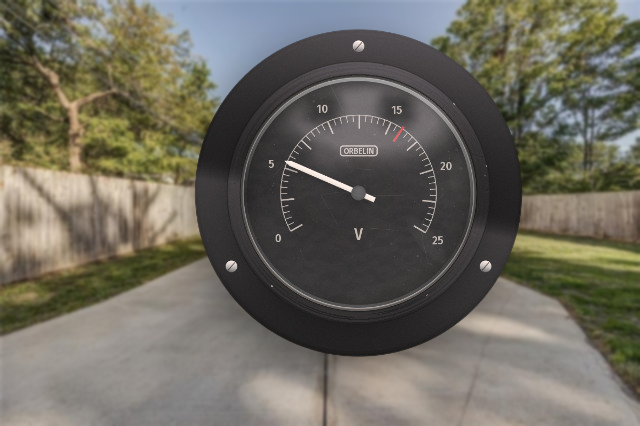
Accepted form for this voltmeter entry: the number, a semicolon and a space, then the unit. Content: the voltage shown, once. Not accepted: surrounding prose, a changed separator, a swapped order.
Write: 5.5; V
